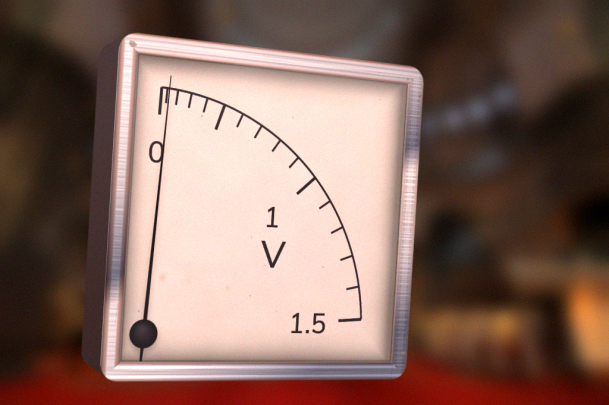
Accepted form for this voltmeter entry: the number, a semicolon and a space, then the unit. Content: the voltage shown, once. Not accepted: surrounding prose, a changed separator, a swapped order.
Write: 0.1; V
